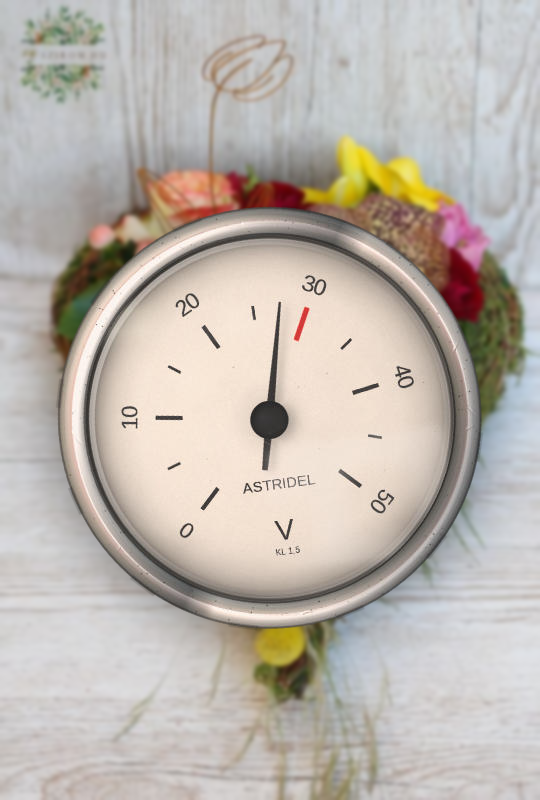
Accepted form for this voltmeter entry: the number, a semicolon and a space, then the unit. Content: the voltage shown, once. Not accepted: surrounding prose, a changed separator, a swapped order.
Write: 27.5; V
